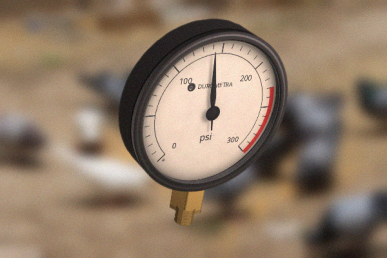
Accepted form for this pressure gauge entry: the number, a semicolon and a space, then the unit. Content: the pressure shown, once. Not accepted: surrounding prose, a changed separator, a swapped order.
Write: 140; psi
